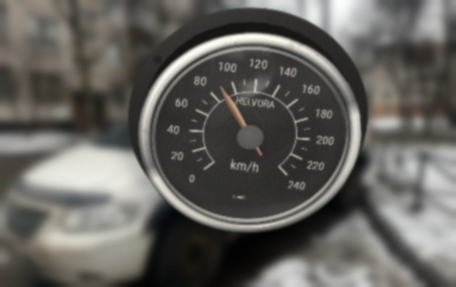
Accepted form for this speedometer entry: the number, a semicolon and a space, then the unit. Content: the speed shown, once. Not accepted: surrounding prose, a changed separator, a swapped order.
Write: 90; km/h
